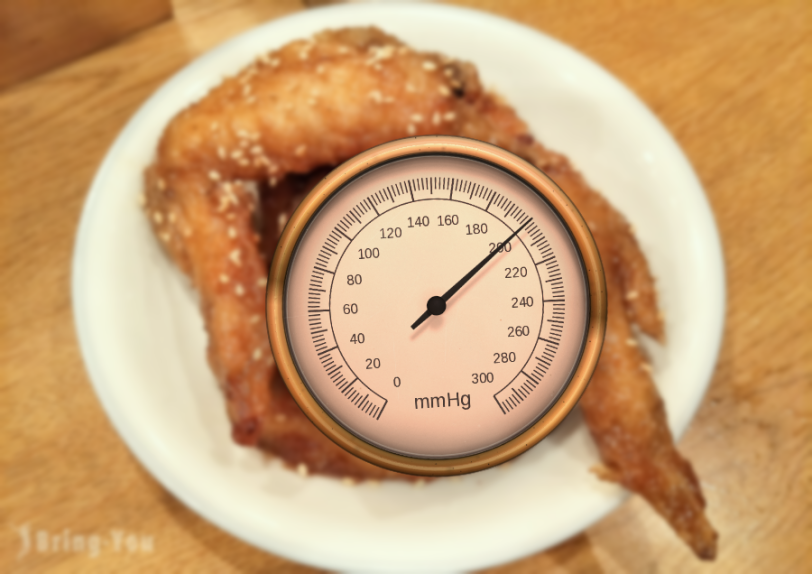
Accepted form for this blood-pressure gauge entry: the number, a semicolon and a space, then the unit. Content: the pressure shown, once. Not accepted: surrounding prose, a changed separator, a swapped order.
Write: 200; mmHg
